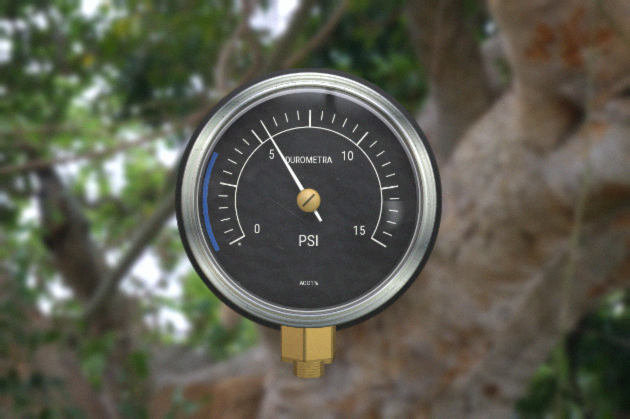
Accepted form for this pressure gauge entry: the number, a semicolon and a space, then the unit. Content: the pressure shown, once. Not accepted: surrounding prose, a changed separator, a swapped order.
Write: 5.5; psi
